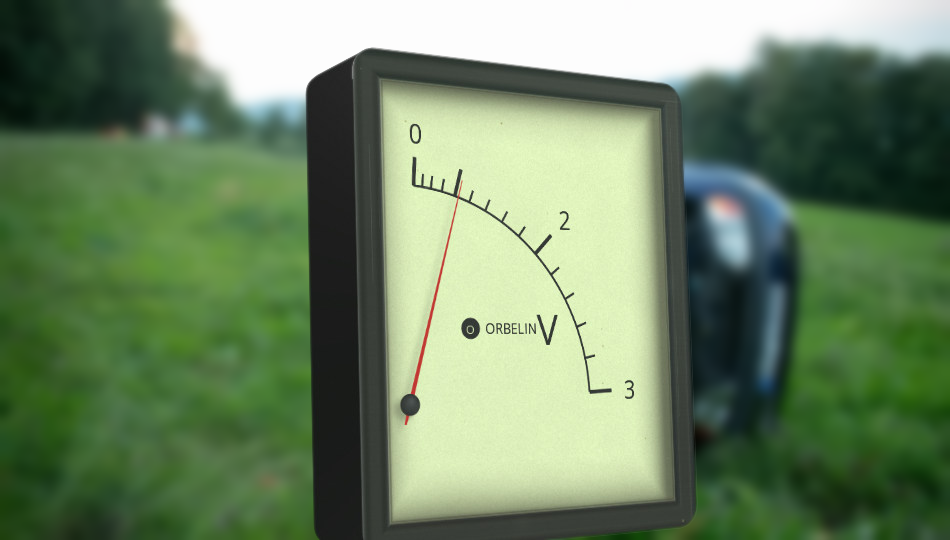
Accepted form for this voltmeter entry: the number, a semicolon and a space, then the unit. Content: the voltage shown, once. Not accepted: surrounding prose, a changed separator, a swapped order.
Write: 1; V
